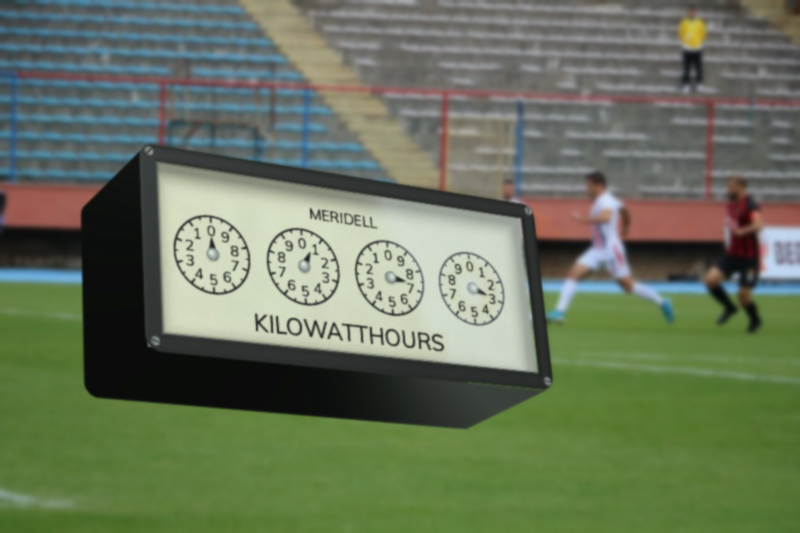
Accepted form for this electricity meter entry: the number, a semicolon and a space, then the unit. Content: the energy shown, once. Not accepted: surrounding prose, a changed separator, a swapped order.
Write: 73; kWh
